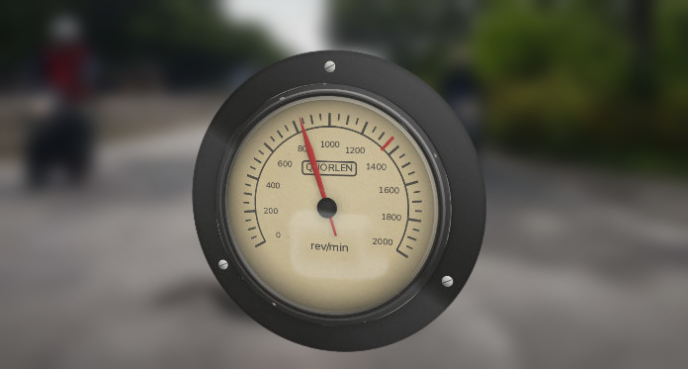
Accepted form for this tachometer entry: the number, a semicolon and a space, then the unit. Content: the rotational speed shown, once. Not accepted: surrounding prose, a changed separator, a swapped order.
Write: 850; rpm
